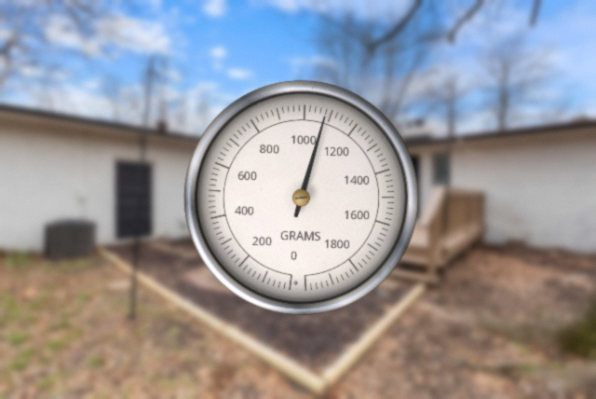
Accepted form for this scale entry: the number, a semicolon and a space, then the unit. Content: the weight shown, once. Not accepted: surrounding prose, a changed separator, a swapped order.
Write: 1080; g
